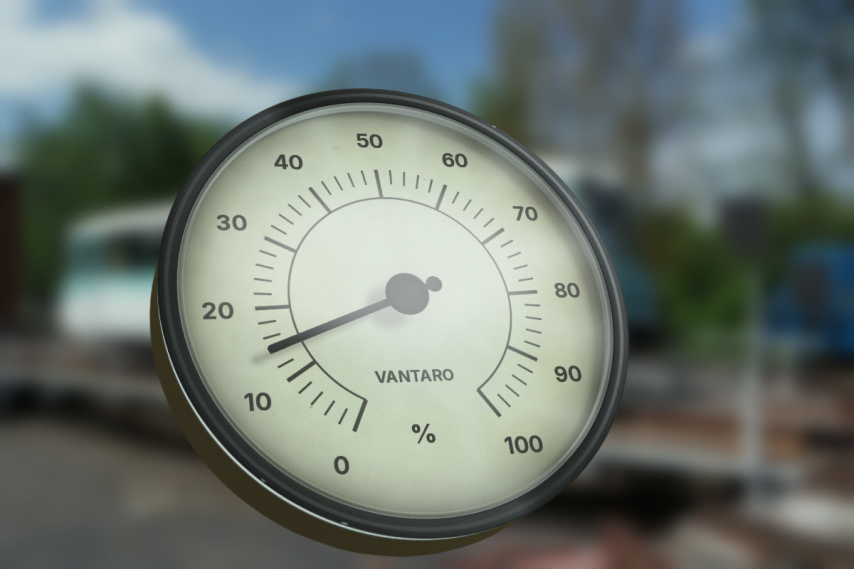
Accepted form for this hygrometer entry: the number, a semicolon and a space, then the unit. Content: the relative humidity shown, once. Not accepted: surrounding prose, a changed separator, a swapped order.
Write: 14; %
